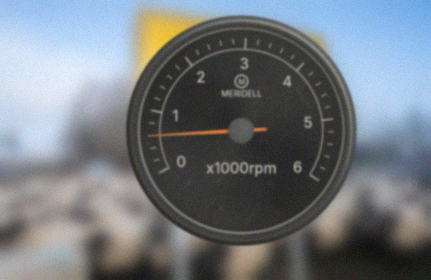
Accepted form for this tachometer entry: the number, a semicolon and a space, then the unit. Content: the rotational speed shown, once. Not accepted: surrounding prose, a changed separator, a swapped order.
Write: 600; rpm
